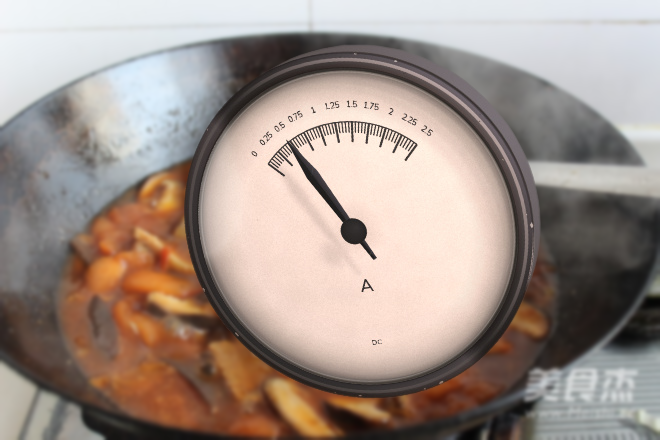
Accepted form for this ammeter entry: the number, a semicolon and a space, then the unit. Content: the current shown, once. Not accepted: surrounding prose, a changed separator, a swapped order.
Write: 0.5; A
